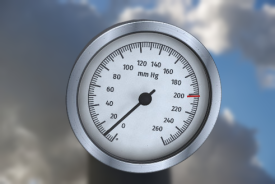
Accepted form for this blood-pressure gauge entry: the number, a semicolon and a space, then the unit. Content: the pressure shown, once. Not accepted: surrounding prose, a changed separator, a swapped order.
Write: 10; mmHg
